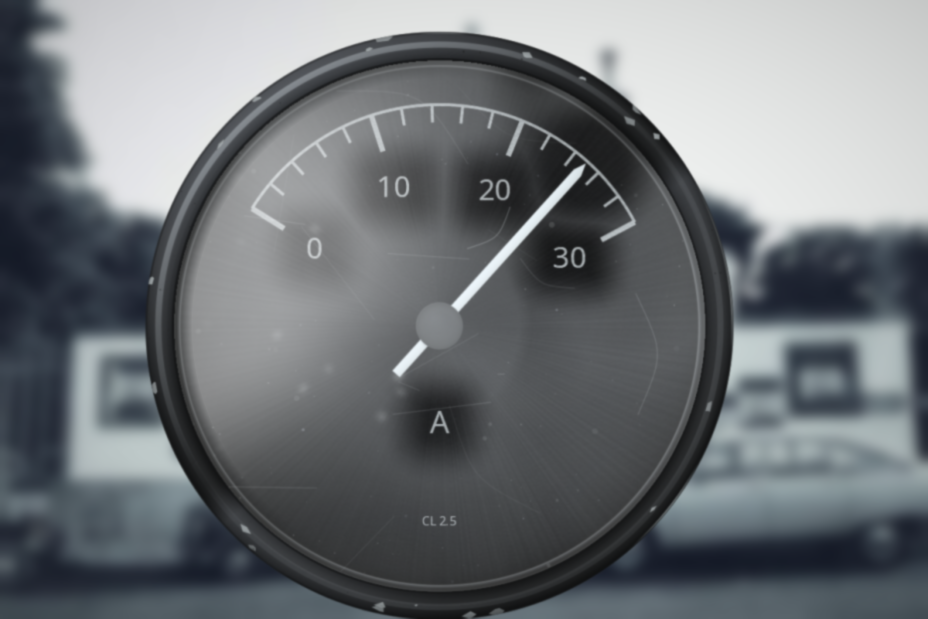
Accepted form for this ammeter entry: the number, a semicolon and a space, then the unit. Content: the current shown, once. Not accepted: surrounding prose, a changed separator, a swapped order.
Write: 25; A
